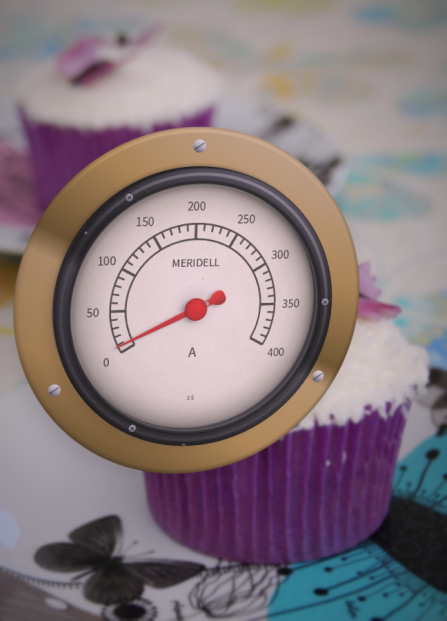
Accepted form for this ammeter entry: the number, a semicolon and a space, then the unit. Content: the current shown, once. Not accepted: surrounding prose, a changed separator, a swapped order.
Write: 10; A
